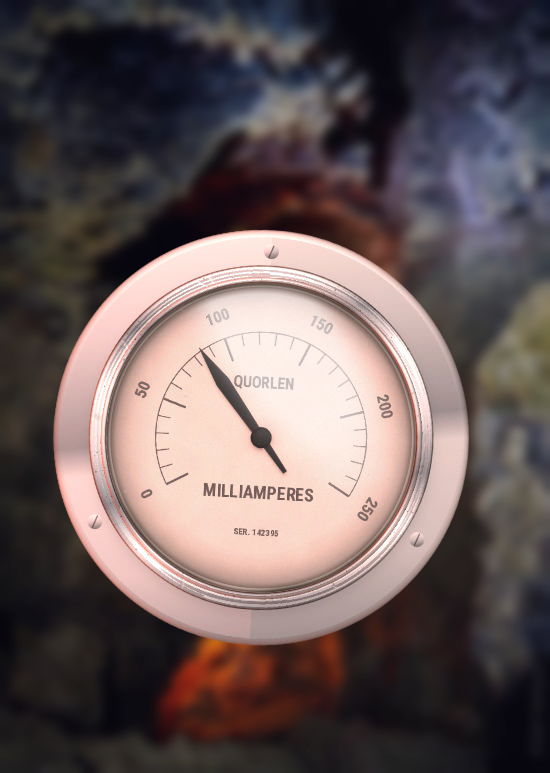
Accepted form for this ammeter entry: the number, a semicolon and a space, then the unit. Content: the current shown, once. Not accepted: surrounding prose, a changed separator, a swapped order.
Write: 85; mA
